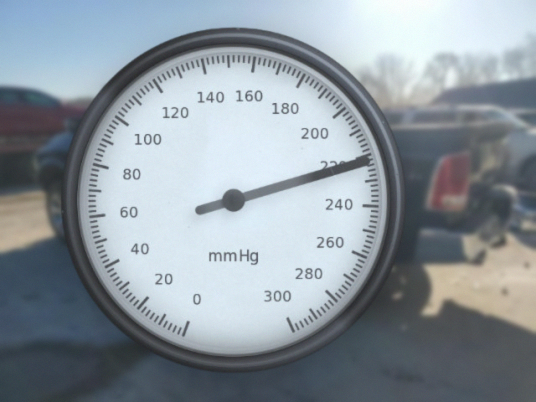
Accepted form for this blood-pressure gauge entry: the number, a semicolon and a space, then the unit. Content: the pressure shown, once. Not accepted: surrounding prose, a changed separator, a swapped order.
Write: 222; mmHg
